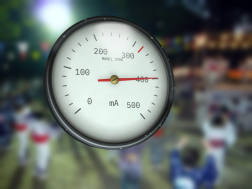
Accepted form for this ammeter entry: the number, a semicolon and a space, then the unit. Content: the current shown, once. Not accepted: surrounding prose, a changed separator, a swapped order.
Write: 400; mA
